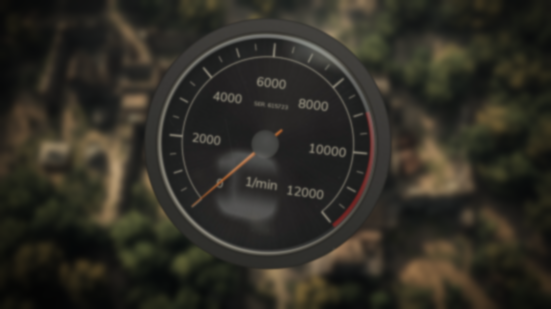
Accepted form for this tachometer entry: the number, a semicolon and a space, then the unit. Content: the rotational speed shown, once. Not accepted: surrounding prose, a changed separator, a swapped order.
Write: 0; rpm
